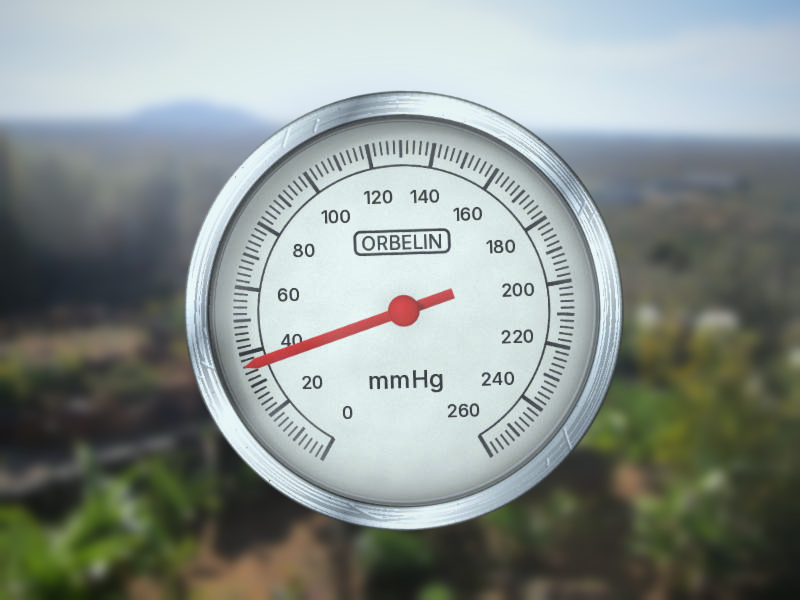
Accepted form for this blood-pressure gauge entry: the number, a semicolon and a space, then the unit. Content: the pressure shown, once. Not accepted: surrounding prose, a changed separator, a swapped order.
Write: 36; mmHg
